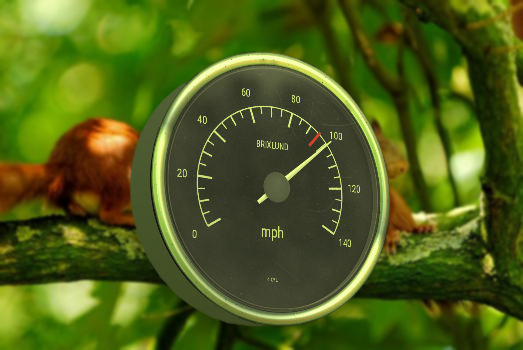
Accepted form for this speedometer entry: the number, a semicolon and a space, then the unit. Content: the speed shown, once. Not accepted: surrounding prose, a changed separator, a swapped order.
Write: 100; mph
